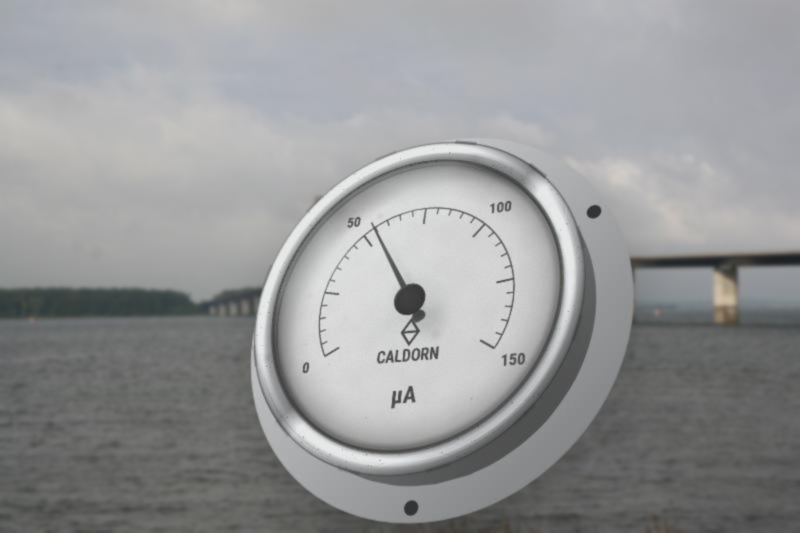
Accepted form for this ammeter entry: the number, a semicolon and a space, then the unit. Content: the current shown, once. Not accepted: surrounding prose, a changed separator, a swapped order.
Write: 55; µA
